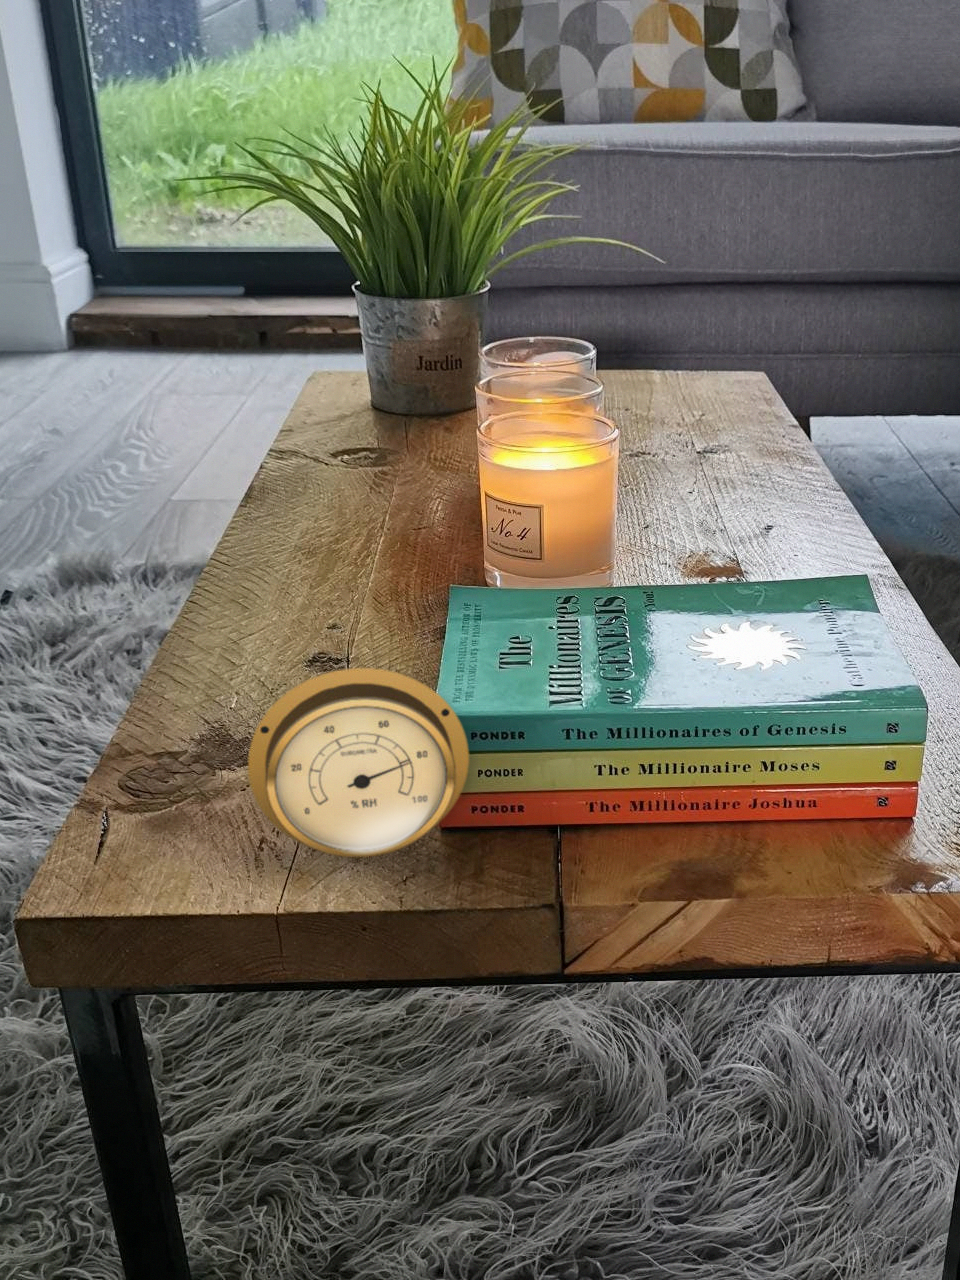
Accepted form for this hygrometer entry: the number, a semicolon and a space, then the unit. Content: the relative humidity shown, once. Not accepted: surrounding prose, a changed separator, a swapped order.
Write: 80; %
